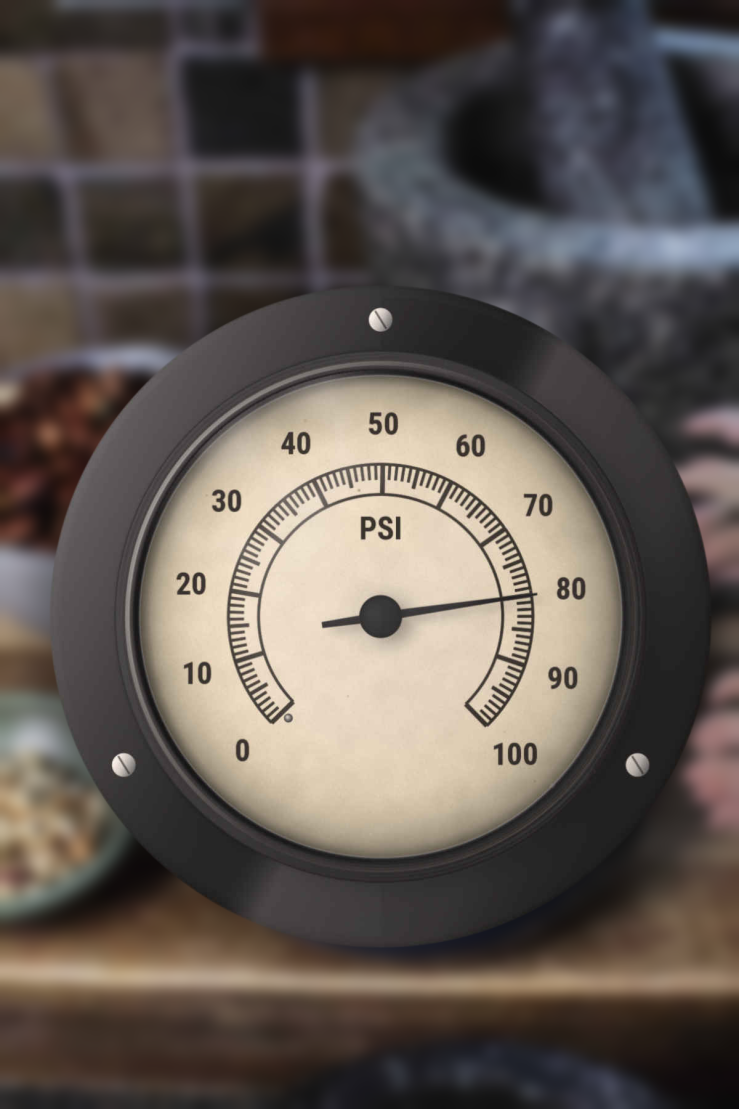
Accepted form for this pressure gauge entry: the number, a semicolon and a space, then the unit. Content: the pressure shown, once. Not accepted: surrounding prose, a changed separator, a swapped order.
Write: 80; psi
